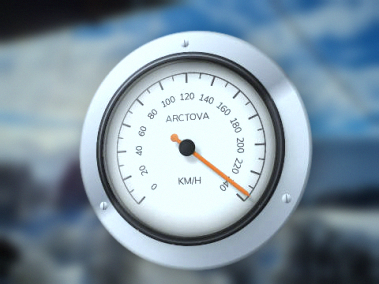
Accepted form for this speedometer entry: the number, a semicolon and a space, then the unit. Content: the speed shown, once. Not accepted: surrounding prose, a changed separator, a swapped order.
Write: 235; km/h
